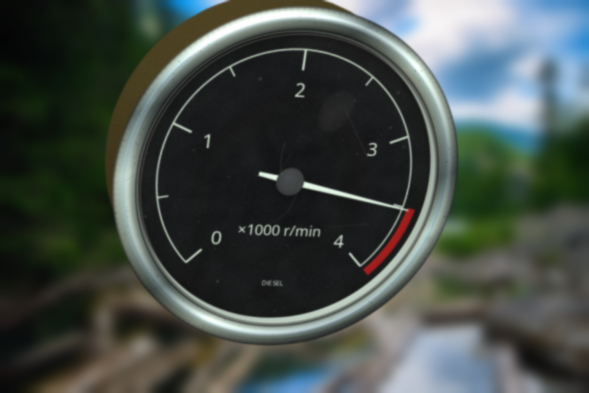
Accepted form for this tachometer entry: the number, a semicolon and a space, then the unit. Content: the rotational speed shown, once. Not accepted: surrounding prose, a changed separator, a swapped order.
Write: 3500; rpm
